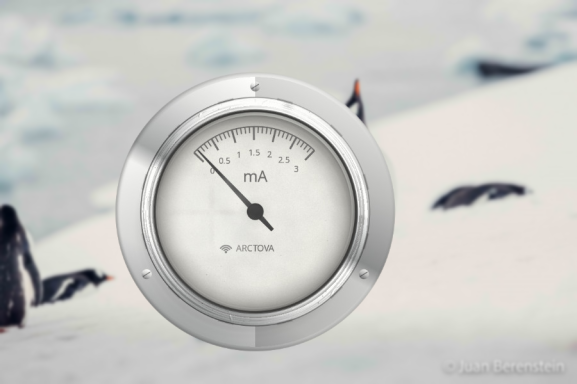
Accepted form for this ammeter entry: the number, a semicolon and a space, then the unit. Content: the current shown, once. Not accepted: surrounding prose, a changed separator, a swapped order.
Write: 0.1; mA
